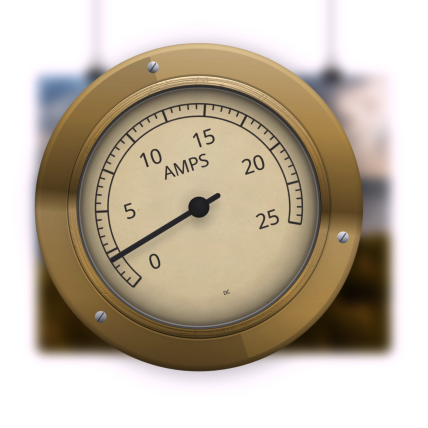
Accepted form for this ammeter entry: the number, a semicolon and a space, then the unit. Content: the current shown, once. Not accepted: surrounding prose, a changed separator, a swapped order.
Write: 2; A
